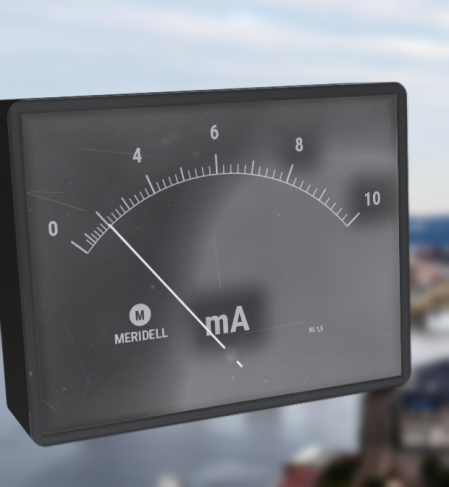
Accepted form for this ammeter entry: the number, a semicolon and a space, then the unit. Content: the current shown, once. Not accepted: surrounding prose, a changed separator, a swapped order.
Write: 2; mA
